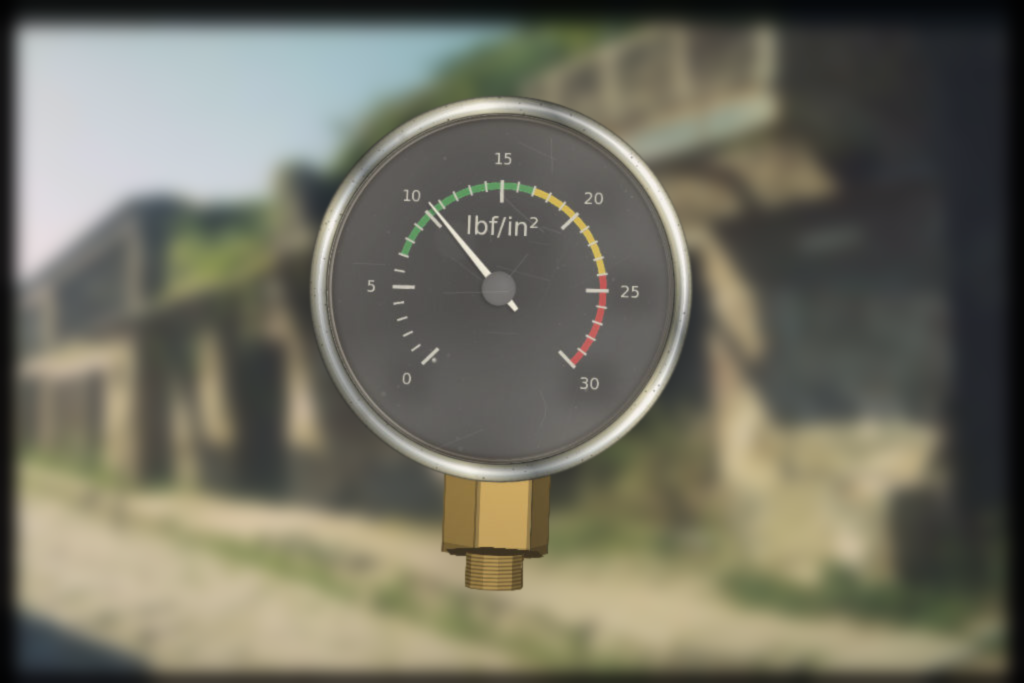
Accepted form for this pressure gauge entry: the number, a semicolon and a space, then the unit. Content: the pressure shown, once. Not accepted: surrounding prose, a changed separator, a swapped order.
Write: 10.5; psi
